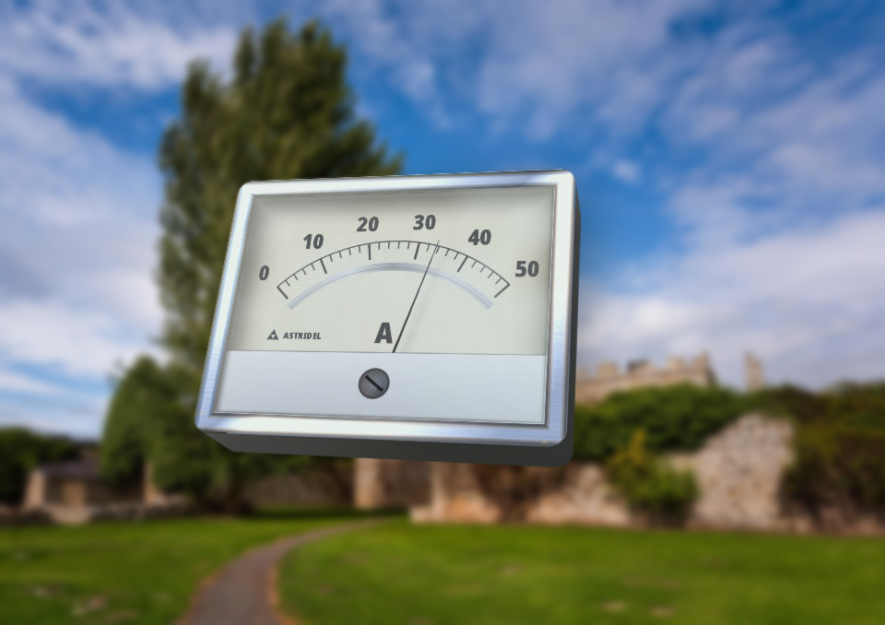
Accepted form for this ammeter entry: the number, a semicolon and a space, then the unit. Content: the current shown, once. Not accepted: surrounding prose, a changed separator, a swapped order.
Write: 34; A
